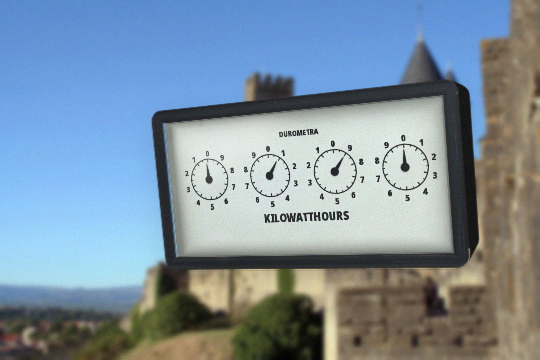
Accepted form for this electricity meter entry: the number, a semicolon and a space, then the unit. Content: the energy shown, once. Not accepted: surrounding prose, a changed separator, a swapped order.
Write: 90; kWh
